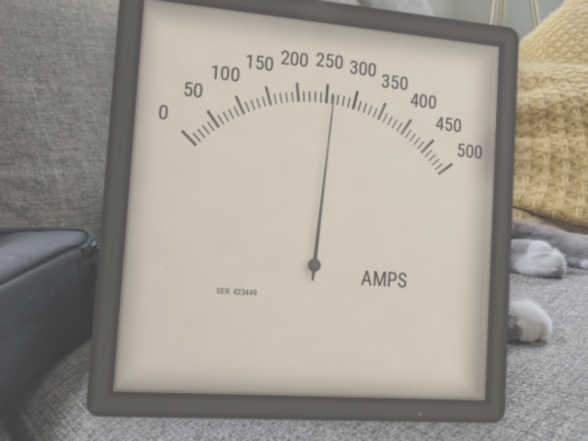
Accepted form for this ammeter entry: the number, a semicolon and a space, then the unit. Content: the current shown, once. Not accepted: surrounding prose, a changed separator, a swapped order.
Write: 260; A
